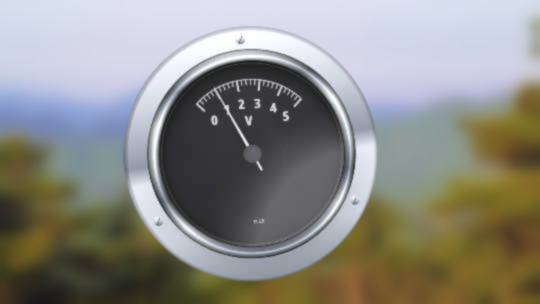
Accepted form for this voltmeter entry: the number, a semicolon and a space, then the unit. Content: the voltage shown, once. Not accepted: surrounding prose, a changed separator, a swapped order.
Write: 1; V
